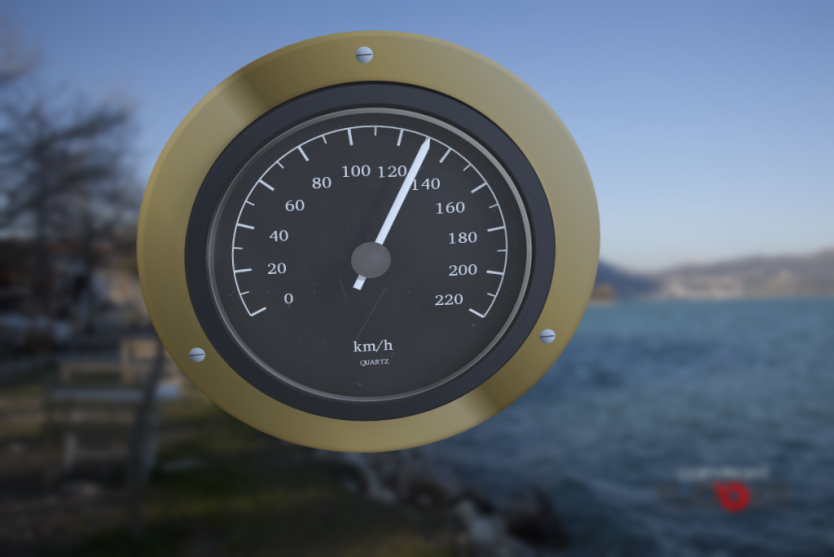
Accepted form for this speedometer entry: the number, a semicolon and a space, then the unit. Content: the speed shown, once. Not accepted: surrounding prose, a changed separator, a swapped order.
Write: 130; km/h
